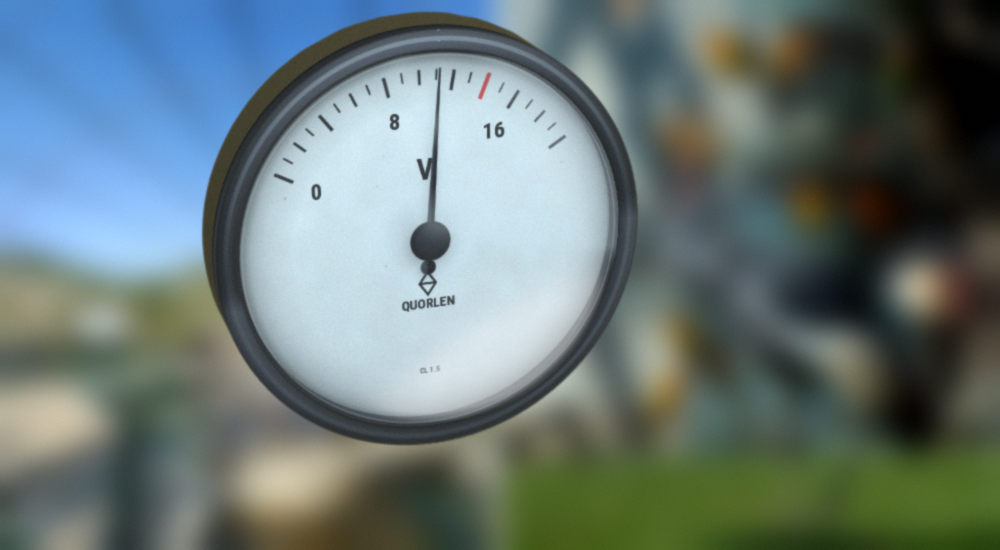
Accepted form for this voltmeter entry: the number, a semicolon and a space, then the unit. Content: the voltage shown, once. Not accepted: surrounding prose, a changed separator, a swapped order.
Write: 11; V
